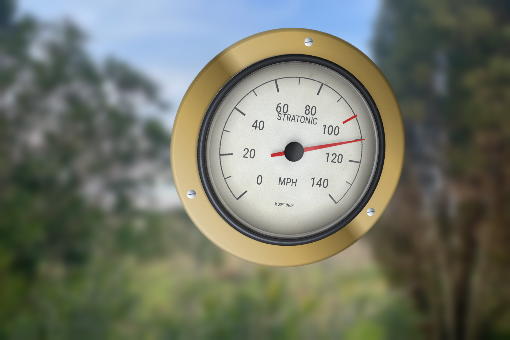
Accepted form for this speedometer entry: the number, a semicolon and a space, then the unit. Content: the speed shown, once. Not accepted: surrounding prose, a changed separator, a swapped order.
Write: 110; mph
